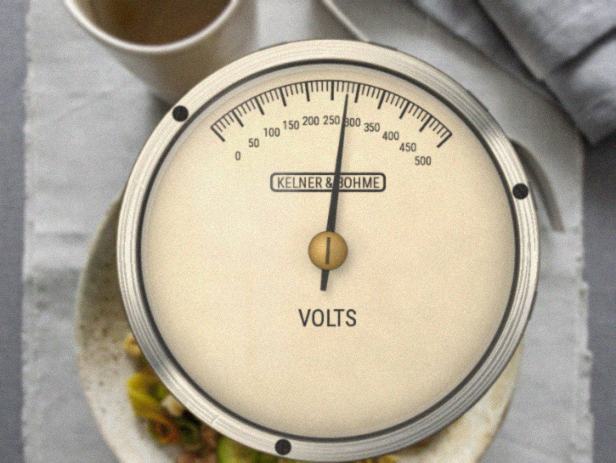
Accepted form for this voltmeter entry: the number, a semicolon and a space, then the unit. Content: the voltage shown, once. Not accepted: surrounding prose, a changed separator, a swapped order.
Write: 280; V
